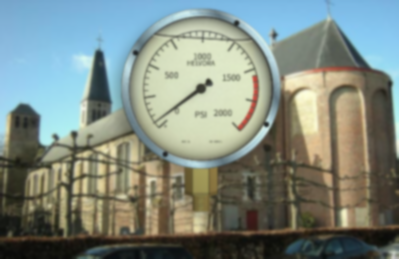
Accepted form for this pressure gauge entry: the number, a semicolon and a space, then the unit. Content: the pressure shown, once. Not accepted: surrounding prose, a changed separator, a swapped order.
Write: 50; psi
